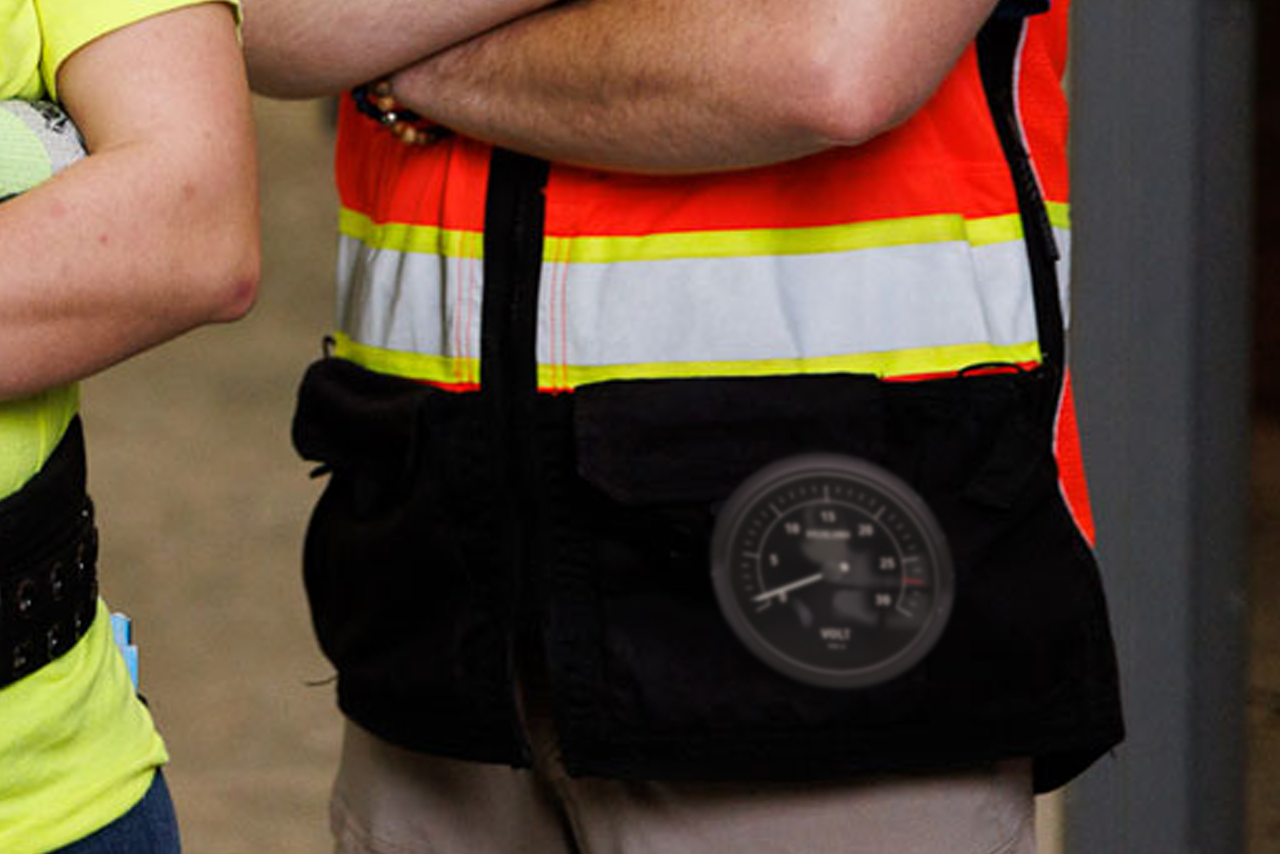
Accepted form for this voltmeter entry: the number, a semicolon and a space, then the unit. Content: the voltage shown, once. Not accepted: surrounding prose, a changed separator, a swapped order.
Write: 1; V
